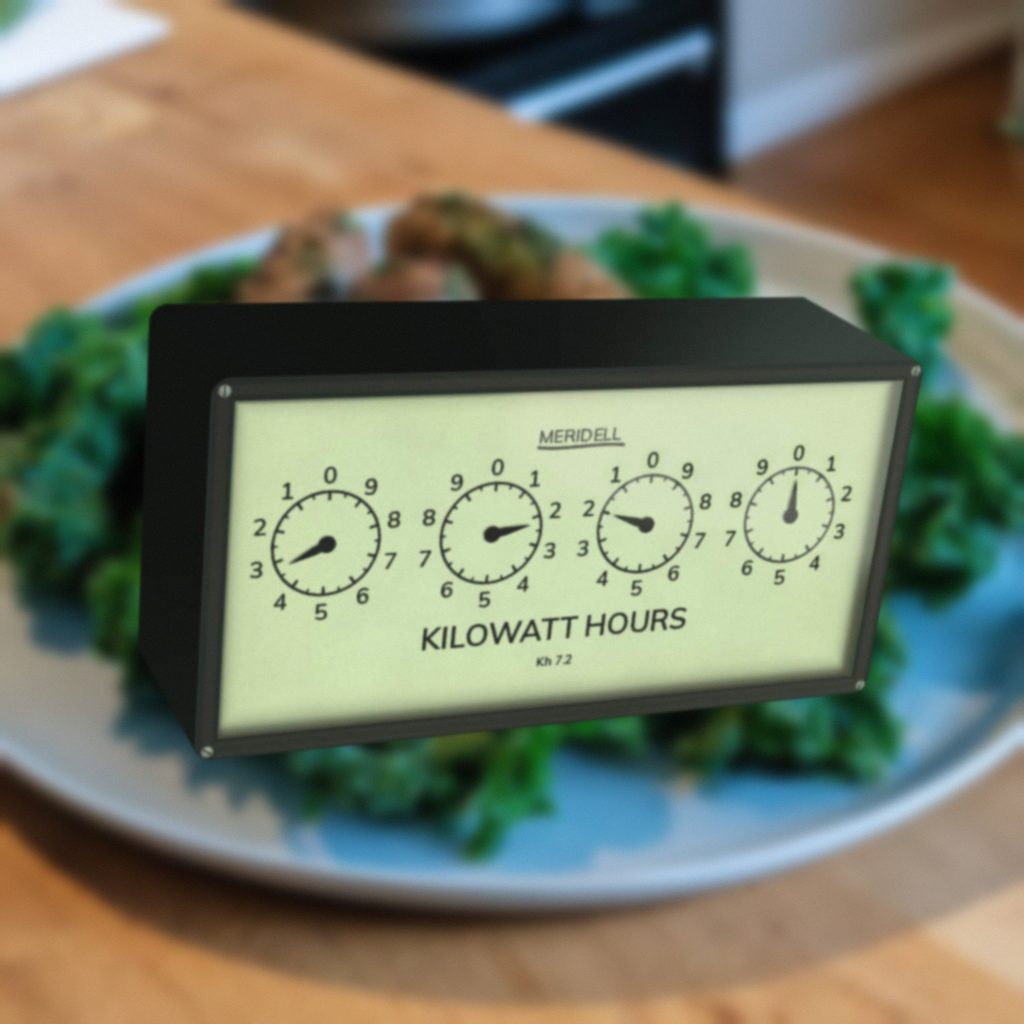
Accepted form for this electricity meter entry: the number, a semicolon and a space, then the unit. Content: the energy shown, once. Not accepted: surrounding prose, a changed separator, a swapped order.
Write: 3220; kWh
